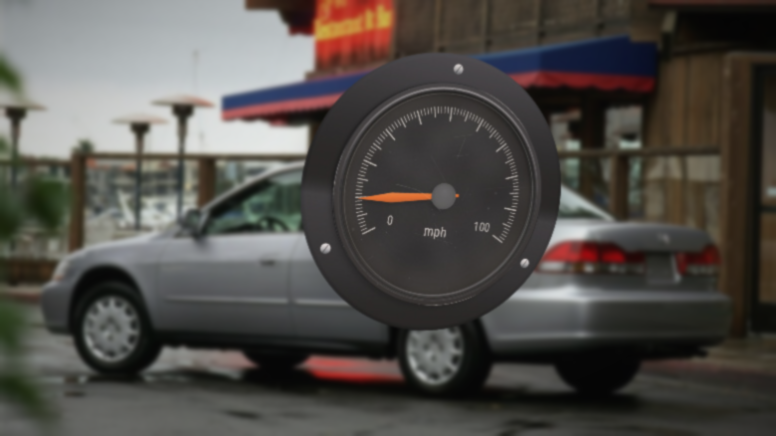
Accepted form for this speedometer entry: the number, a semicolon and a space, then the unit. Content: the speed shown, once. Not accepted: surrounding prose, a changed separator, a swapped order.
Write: 10; mph
